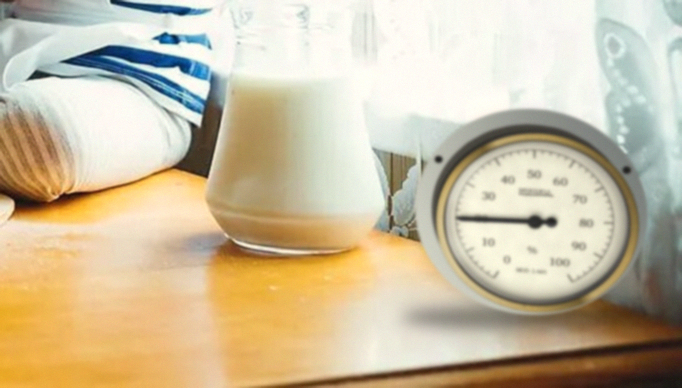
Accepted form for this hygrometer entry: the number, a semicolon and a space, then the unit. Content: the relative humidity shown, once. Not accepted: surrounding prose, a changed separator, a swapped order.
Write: 20; %
